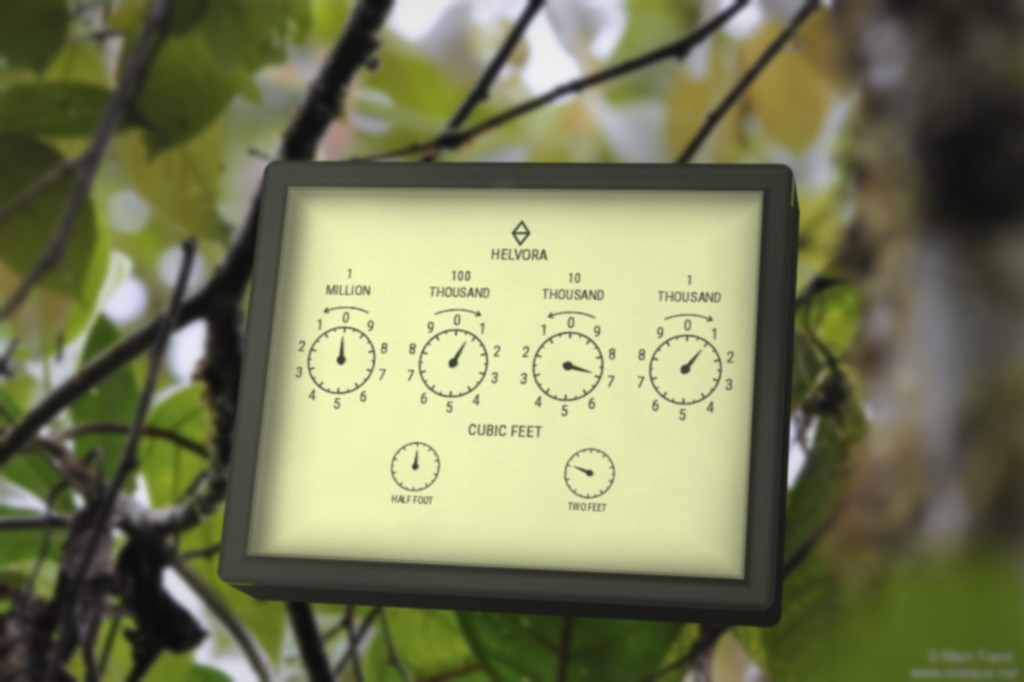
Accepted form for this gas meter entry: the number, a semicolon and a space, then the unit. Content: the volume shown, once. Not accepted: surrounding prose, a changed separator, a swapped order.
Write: 7100; ft³
